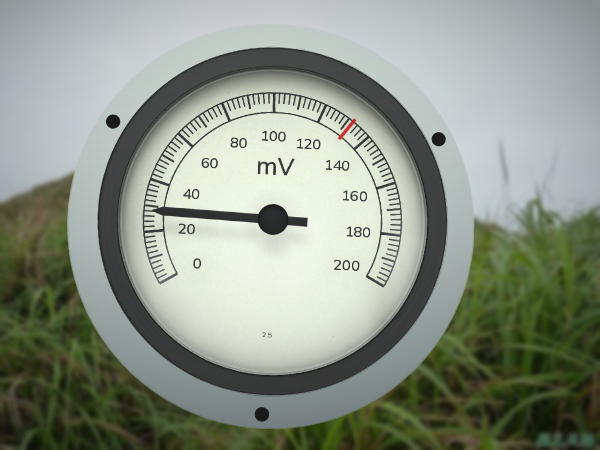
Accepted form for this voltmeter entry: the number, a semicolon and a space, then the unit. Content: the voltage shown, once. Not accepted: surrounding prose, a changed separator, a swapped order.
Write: 28; mV
